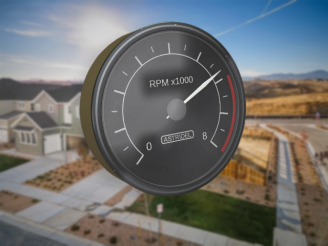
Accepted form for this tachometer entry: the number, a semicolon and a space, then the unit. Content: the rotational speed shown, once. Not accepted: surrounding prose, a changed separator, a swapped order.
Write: 5750; rpm
